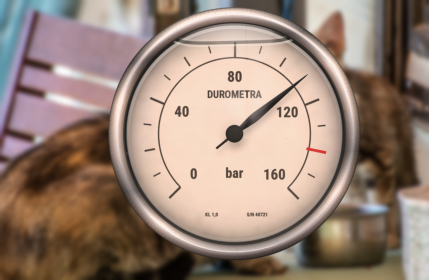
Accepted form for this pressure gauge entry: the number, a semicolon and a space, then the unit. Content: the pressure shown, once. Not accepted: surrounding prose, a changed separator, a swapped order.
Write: 110; bar
